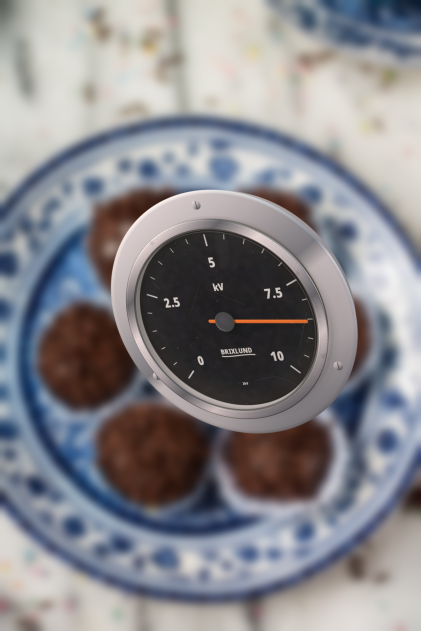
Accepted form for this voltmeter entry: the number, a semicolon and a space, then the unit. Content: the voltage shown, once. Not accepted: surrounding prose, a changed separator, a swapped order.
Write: 8.5; kV
